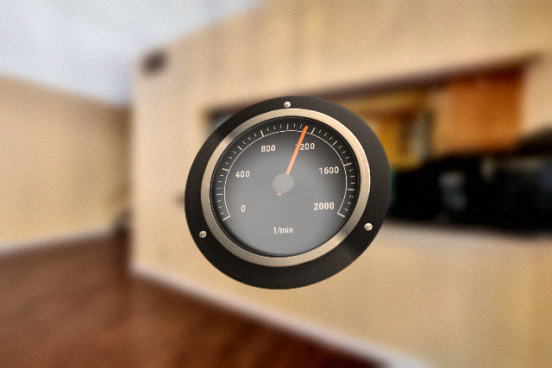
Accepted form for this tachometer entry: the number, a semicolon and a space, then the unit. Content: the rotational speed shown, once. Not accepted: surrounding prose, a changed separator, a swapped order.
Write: 1150; rpm
